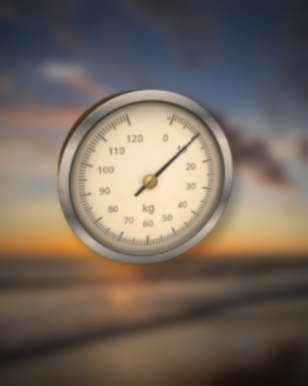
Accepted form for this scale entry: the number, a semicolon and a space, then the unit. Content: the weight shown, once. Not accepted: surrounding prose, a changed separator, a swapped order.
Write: 10; kg
